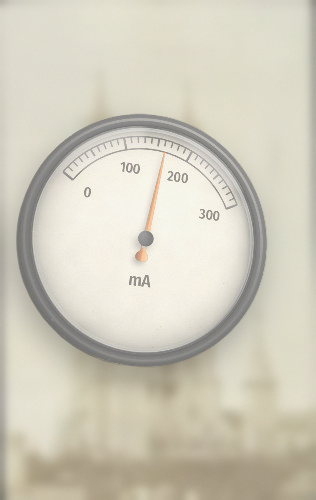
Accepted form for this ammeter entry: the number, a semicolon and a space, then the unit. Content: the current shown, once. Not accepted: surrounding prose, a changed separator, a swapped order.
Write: 160; mA
